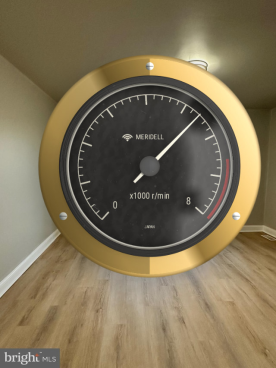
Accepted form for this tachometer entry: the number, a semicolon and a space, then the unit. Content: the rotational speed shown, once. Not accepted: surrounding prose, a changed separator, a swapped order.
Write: 5400; rpm
